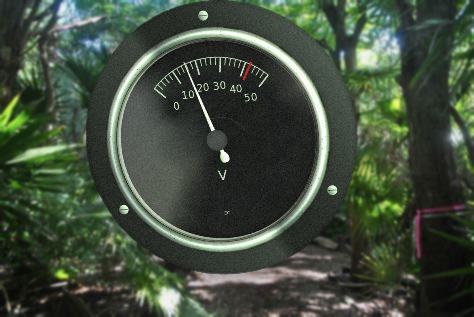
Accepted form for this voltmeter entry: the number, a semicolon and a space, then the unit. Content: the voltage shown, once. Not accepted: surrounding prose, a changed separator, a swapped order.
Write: 16; V
